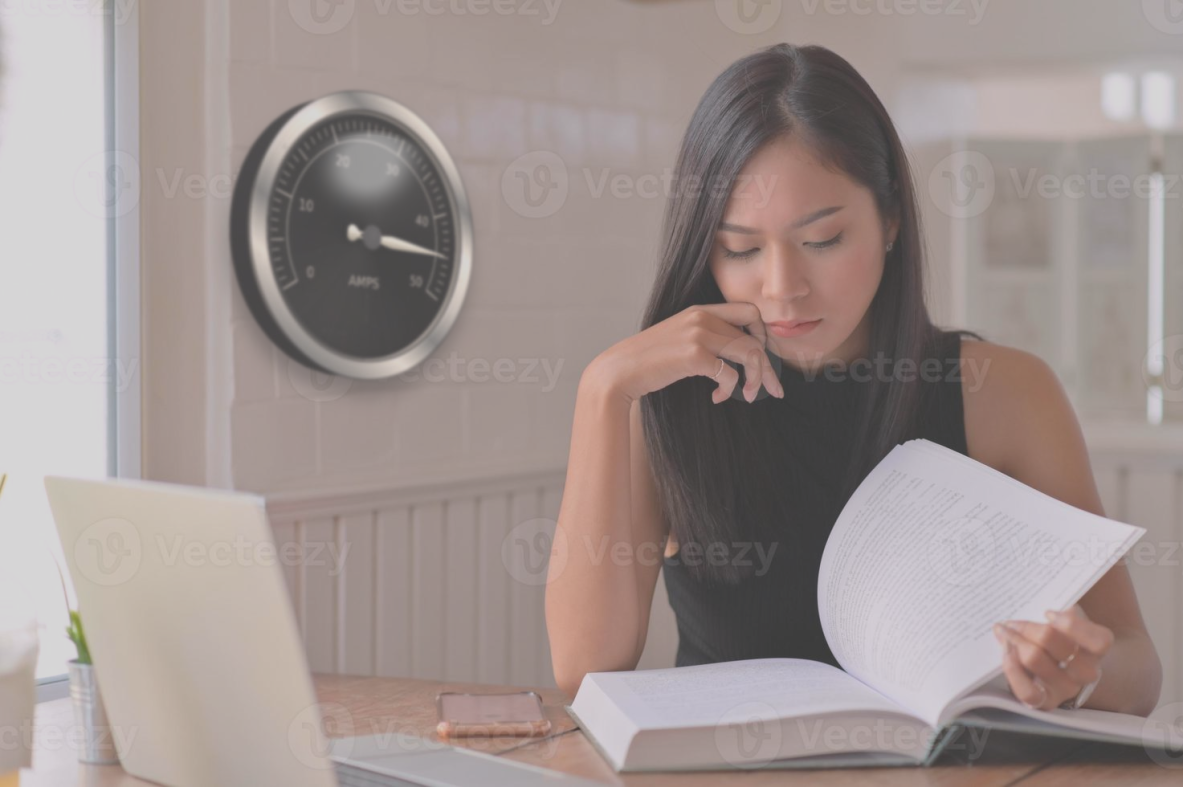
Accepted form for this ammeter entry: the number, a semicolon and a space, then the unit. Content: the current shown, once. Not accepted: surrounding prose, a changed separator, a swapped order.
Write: 45; A
